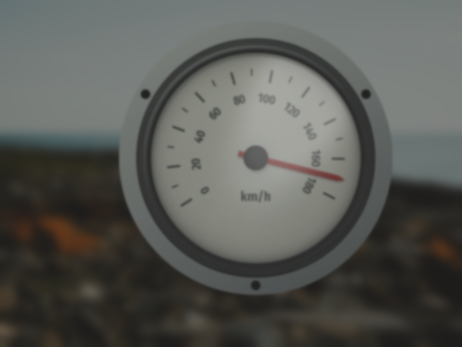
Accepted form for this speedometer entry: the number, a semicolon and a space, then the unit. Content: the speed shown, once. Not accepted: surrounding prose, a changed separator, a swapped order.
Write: 170; km/h
